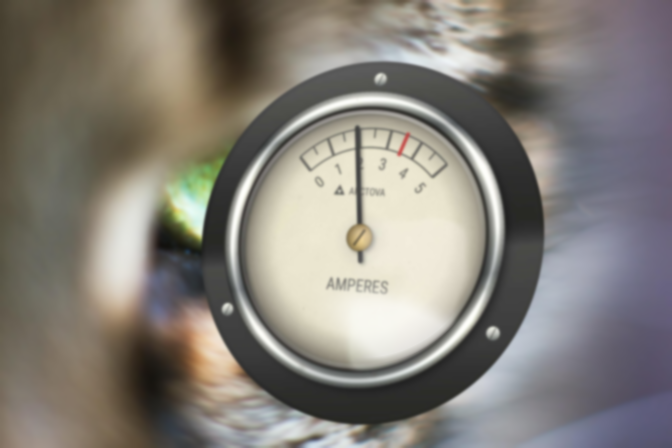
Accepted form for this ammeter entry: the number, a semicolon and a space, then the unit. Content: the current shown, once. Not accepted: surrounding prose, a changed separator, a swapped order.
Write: 2; A
